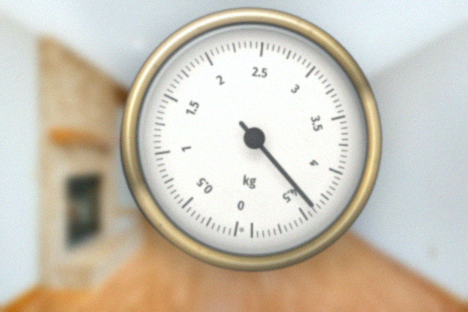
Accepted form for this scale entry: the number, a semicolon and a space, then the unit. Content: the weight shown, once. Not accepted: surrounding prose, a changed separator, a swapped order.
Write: 4.4; kg
